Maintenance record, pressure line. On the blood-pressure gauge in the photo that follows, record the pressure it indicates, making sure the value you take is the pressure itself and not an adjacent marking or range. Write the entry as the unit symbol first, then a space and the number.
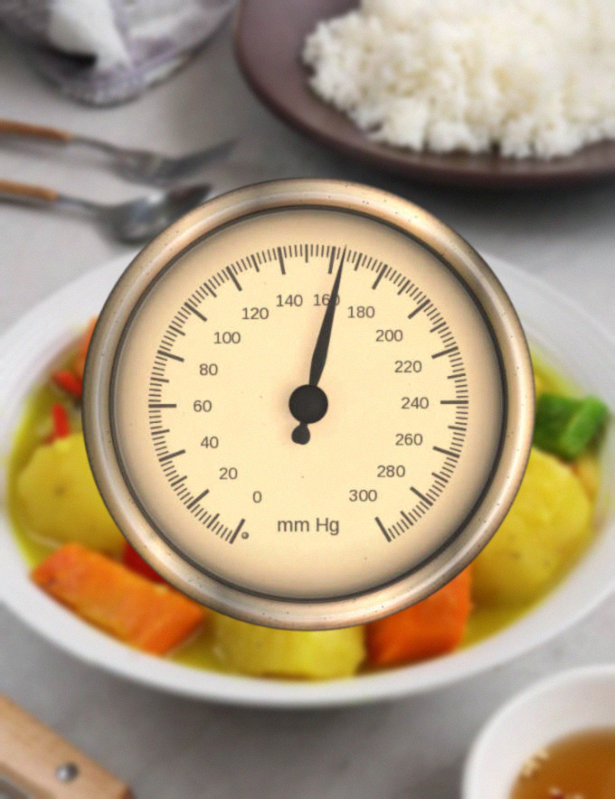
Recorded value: mmHg 164
